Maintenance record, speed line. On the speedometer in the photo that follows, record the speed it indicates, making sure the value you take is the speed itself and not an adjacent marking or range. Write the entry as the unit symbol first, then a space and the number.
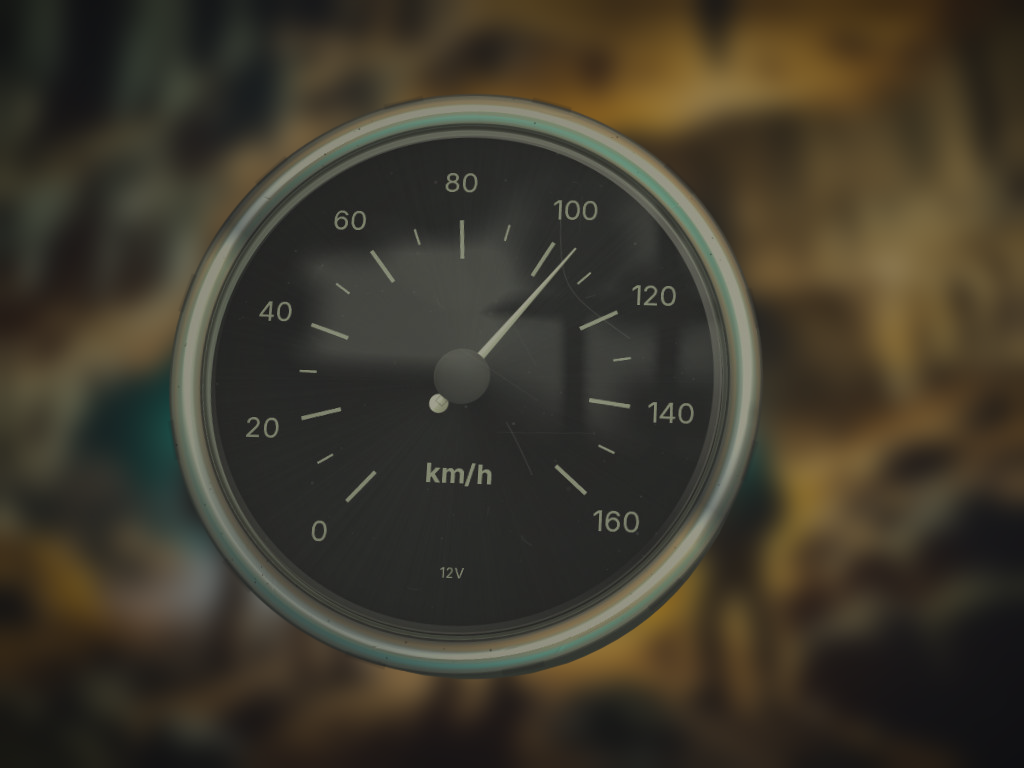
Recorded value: km/h 105
